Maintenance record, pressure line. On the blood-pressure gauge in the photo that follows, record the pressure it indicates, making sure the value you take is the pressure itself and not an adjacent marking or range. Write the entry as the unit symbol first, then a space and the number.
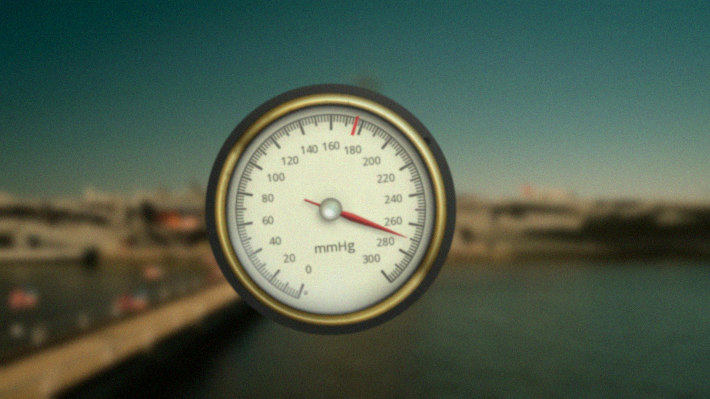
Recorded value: mmHg 270
